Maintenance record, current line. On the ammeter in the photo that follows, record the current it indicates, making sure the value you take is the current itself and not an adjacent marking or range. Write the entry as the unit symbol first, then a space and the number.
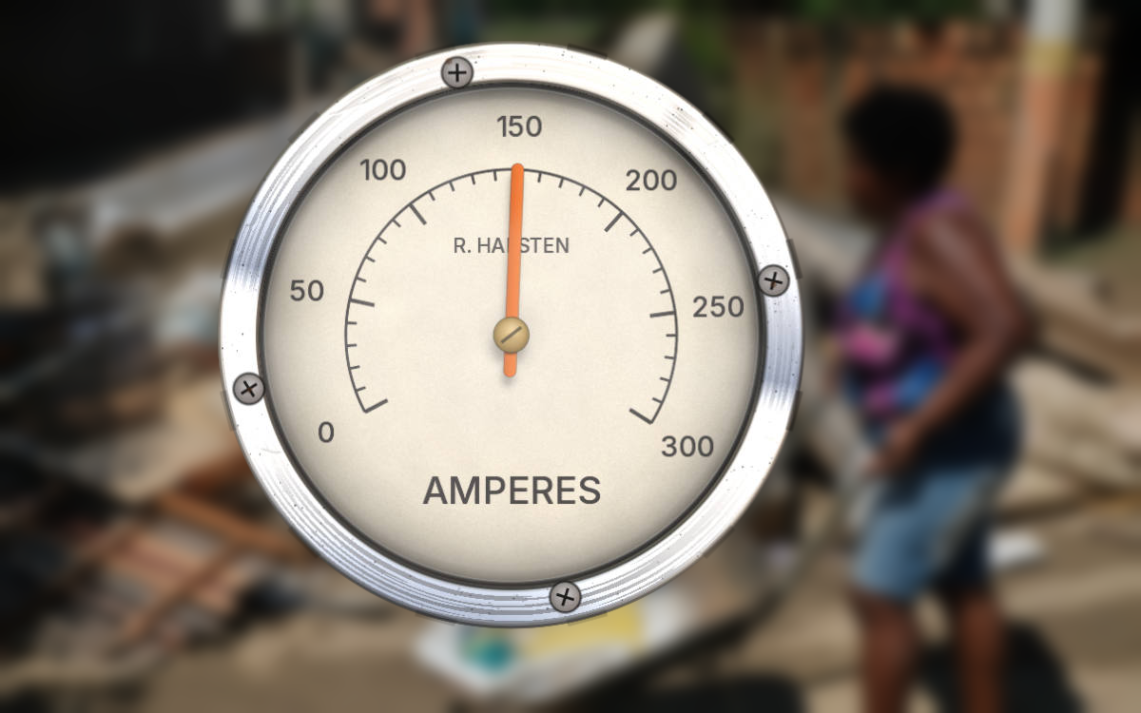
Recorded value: A 150
